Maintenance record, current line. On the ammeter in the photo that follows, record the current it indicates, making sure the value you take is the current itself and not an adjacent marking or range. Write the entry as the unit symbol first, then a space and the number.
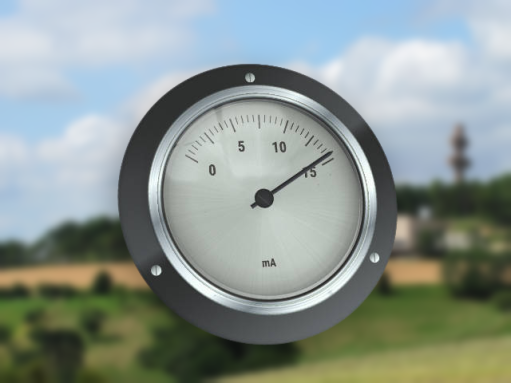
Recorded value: mA 14.5
